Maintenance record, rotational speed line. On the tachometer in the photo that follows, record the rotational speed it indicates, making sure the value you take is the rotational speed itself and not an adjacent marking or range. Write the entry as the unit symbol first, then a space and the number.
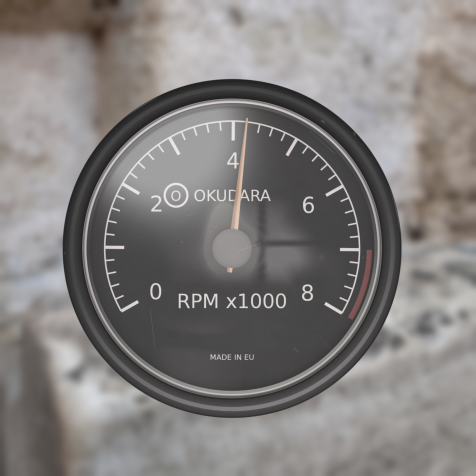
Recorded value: rpm 4200
